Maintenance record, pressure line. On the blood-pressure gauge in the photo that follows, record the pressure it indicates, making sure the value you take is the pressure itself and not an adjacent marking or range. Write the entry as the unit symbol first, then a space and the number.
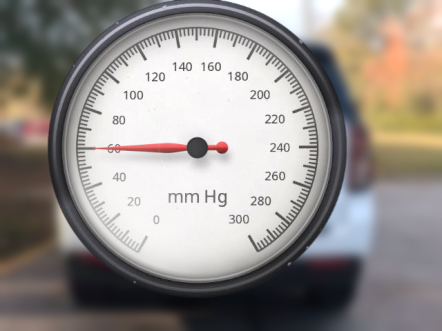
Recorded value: mmHg 60
